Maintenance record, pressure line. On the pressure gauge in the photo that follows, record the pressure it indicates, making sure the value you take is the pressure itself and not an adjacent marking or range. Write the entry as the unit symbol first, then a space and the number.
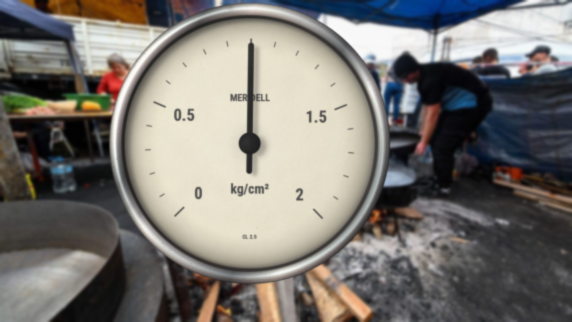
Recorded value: kg/cm² 1
